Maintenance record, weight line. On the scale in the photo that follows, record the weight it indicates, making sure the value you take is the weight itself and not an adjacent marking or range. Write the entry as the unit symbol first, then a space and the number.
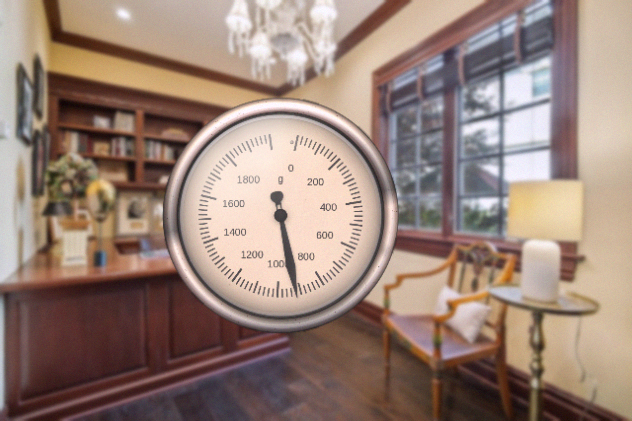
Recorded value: g 920
